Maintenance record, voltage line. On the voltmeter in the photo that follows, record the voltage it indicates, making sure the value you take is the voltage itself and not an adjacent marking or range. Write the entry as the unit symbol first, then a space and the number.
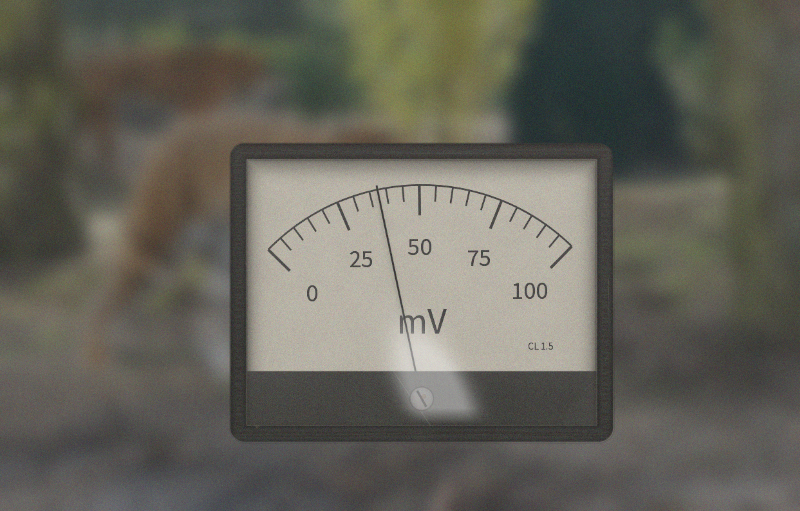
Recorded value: mV 37.5
